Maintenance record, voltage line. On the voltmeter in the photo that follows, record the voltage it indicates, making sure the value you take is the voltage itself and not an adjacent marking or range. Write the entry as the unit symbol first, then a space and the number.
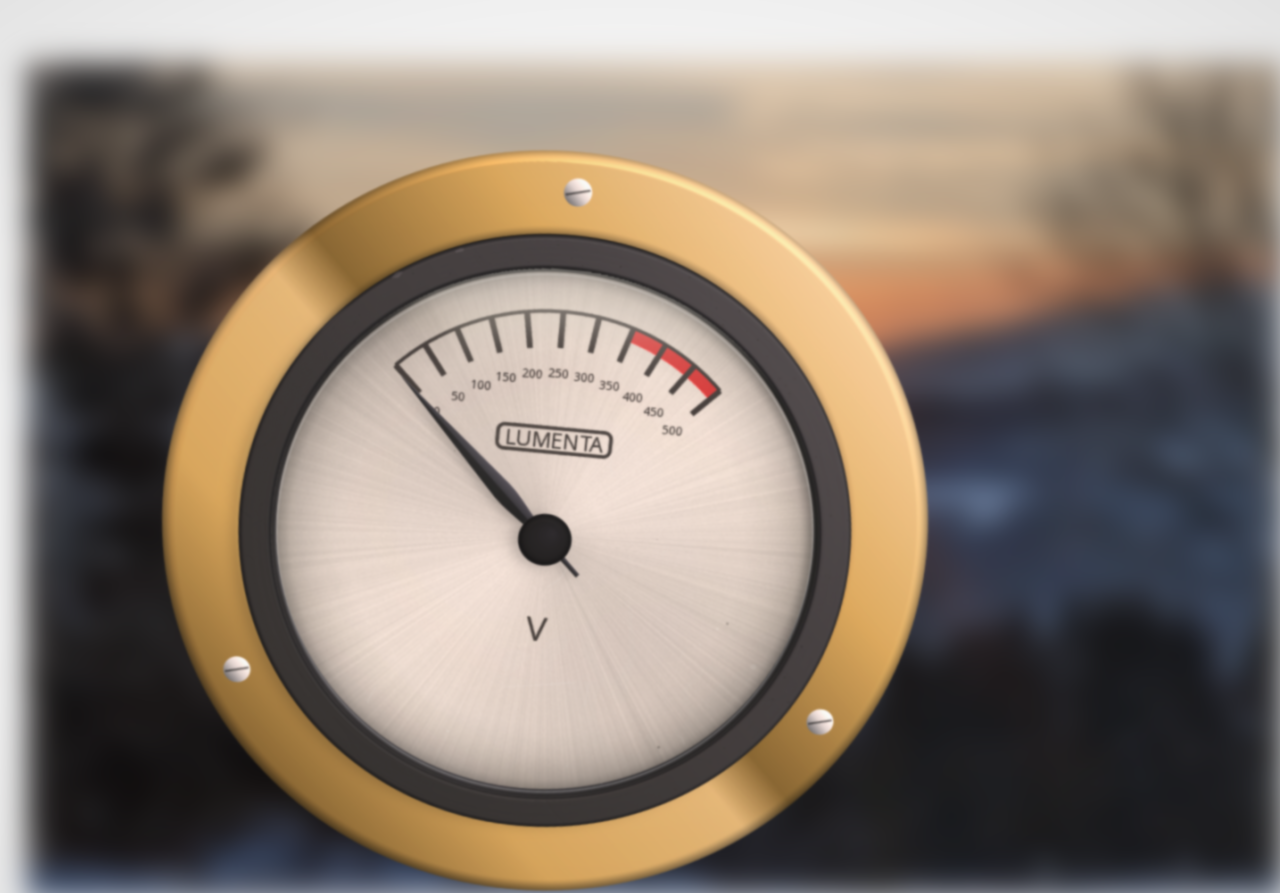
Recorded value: V 0
